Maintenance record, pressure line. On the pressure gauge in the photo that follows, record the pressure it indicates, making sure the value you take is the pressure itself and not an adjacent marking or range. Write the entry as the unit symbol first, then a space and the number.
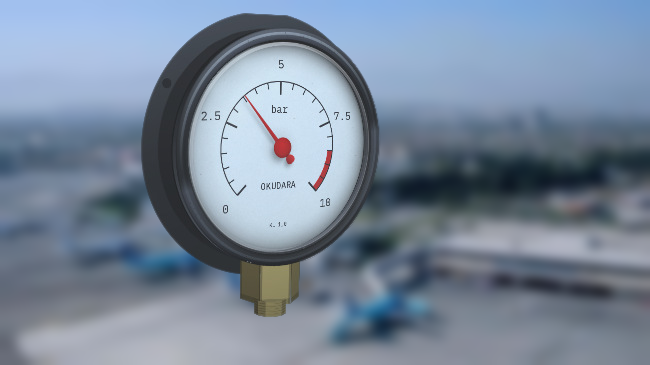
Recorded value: bar 3.5
